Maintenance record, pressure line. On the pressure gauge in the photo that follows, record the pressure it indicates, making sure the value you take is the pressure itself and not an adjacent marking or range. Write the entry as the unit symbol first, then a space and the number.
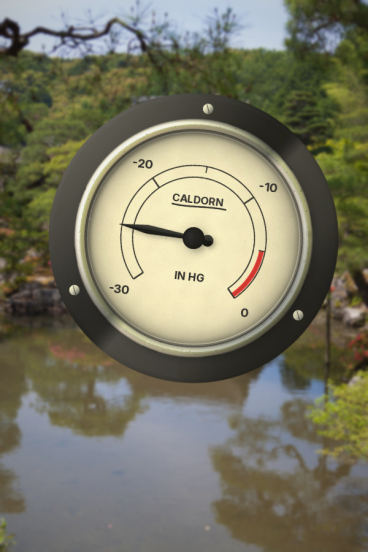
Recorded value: inHg -25
